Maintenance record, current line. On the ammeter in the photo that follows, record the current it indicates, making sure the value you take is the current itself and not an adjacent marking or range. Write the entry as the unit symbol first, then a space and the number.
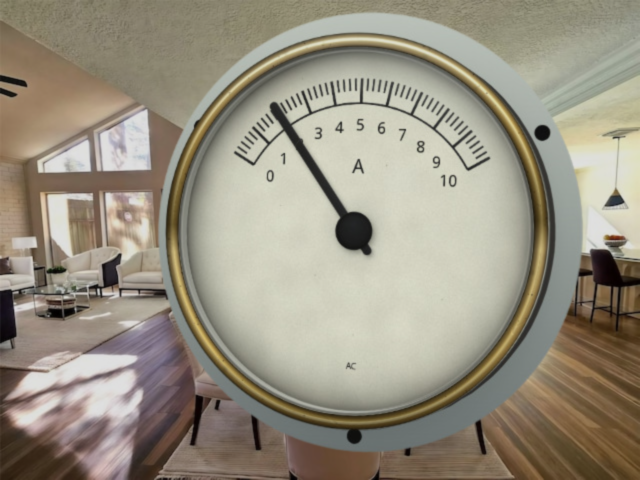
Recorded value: A 2
